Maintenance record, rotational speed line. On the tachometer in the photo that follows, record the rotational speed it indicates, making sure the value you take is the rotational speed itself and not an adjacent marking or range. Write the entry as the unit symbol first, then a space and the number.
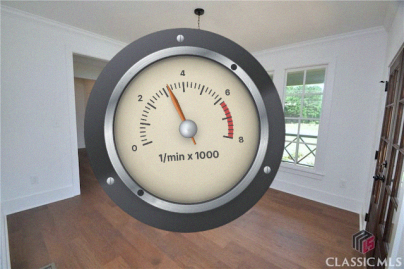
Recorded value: rpm 3200
